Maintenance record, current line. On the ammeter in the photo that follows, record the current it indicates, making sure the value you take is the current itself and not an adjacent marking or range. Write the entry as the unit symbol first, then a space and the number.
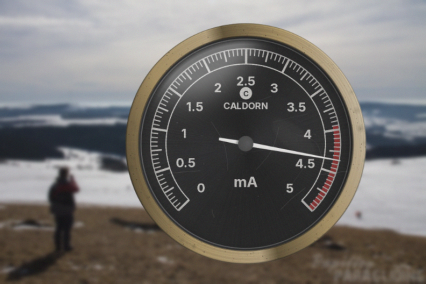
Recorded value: mA 4.35
